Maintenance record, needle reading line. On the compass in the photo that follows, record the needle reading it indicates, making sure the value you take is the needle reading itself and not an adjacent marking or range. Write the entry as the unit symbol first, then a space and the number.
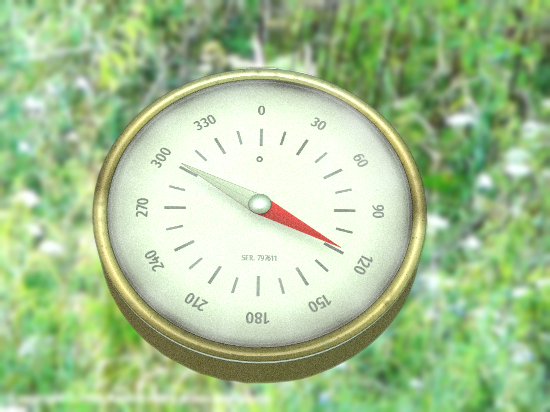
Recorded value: ° 120
